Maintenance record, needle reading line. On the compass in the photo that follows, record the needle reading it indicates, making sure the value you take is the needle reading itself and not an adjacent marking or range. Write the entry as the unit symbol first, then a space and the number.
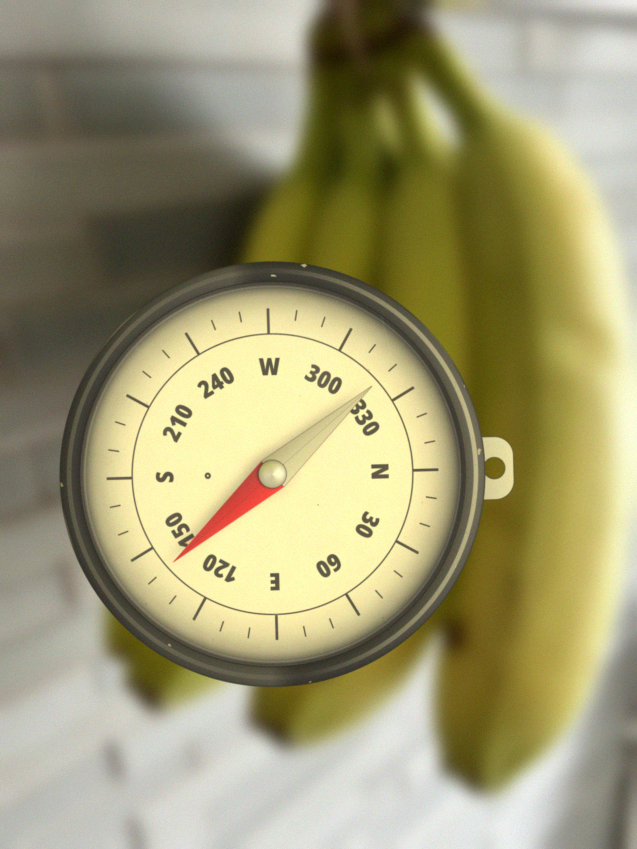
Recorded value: ° 140
